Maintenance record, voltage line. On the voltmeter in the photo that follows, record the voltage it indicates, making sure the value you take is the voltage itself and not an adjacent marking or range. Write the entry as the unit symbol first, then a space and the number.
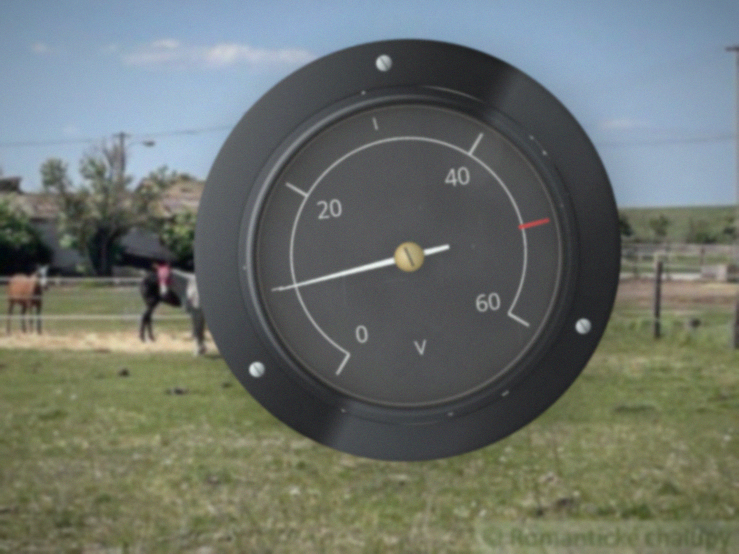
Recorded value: V 10
